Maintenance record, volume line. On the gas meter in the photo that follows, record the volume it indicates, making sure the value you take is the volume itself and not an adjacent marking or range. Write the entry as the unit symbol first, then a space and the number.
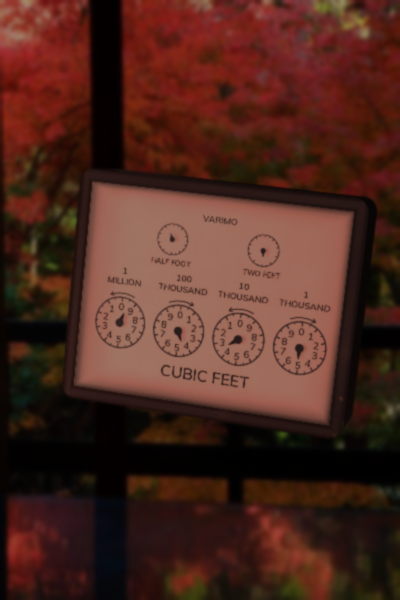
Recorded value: ft³ 943500
